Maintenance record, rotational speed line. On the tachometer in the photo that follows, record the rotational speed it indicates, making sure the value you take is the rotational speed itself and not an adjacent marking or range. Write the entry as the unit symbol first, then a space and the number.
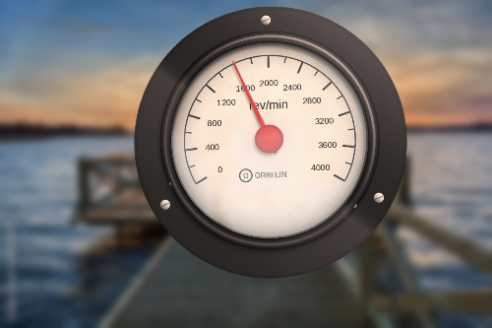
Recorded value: rpm 1600
